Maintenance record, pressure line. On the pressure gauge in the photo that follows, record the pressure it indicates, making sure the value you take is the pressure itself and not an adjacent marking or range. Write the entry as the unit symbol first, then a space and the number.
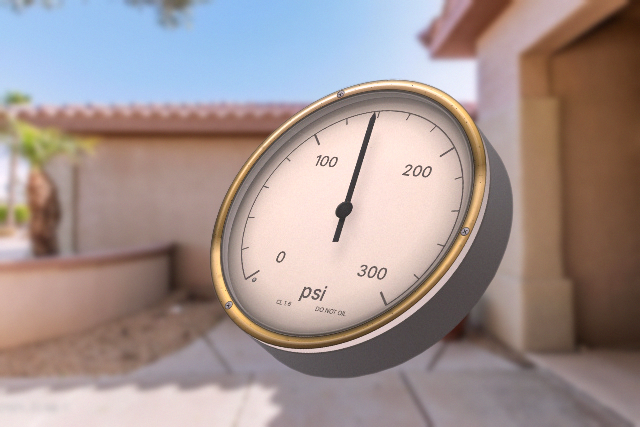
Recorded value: psi 140
